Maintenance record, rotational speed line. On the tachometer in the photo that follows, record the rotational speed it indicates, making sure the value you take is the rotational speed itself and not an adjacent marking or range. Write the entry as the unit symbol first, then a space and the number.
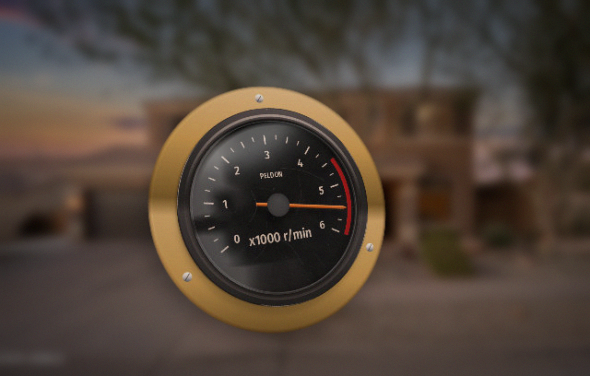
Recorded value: rpm 5500
